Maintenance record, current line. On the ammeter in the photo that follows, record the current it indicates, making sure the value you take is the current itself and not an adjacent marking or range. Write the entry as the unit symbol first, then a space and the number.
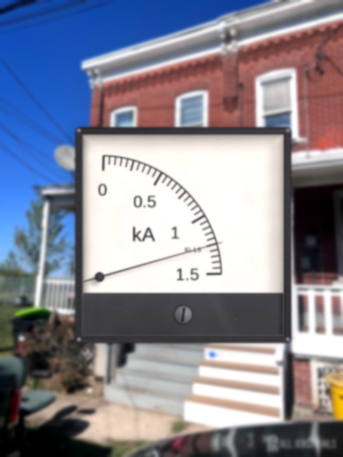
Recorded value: kA 1.25
